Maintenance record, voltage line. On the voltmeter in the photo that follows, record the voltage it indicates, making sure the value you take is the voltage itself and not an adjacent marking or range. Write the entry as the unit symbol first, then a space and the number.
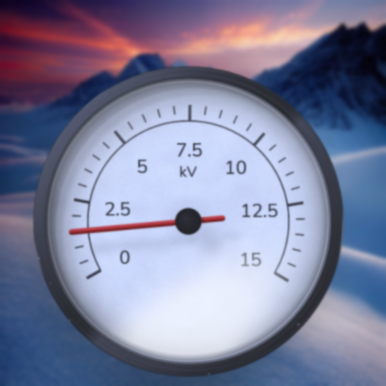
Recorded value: kV 1.5
